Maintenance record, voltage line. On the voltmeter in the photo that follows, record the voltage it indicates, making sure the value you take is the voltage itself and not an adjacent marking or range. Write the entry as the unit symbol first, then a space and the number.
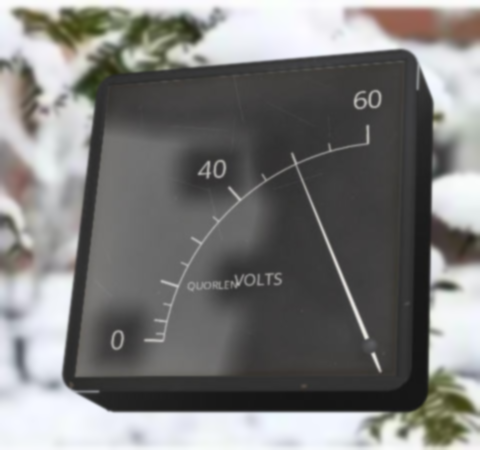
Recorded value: V 50
